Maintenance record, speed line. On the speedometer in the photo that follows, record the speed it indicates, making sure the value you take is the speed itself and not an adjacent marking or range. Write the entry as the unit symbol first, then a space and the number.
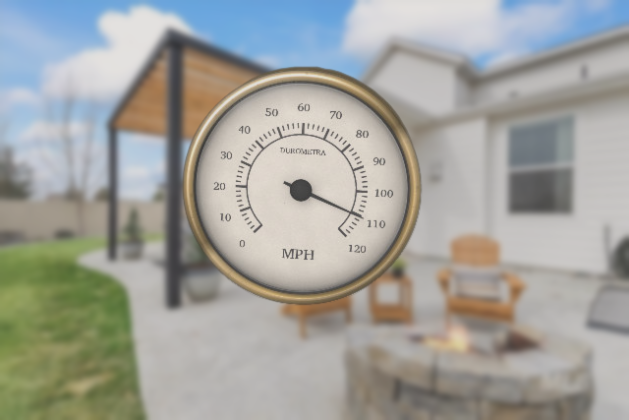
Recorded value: mph 110
